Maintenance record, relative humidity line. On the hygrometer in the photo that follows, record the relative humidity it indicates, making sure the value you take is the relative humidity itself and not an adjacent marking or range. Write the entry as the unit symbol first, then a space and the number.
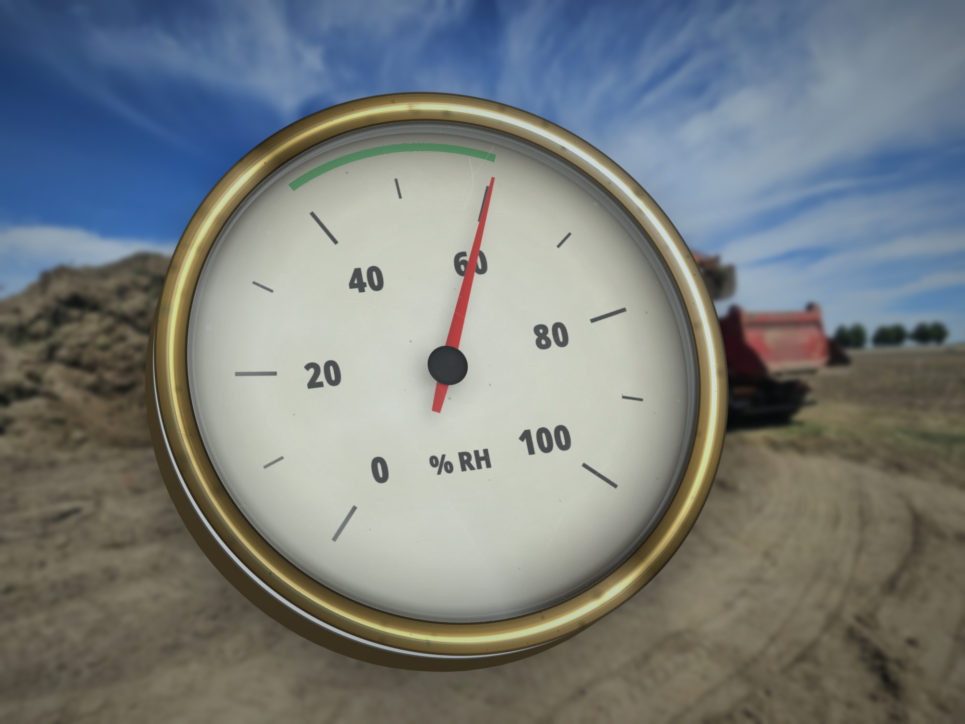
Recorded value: % 60
